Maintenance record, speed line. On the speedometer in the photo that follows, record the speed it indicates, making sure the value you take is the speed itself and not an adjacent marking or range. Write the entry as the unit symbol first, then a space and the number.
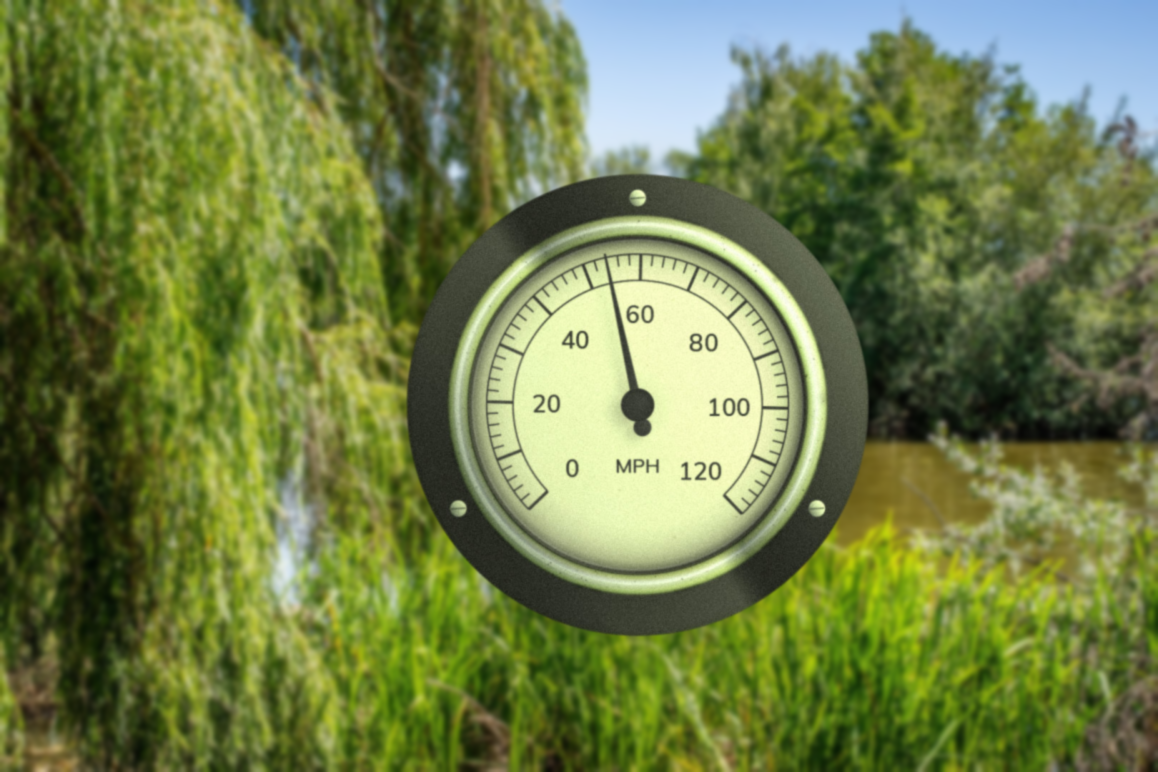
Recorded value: mph 54
